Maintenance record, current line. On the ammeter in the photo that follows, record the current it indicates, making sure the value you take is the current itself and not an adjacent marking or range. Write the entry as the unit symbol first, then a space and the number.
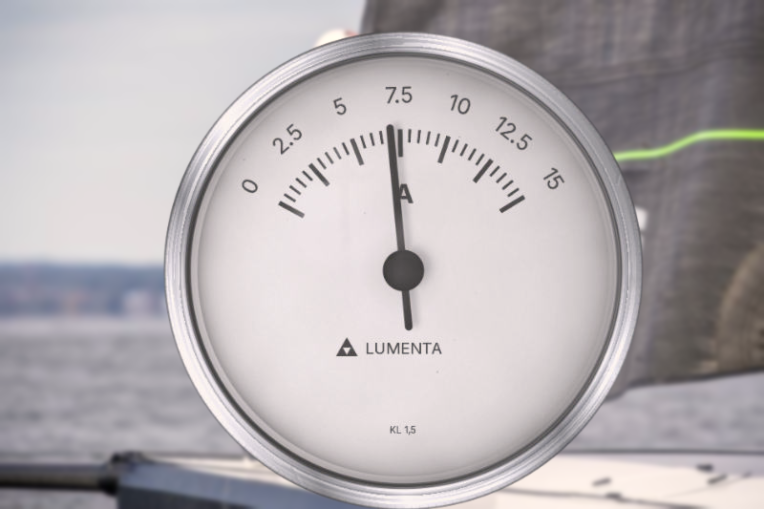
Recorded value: A 7
